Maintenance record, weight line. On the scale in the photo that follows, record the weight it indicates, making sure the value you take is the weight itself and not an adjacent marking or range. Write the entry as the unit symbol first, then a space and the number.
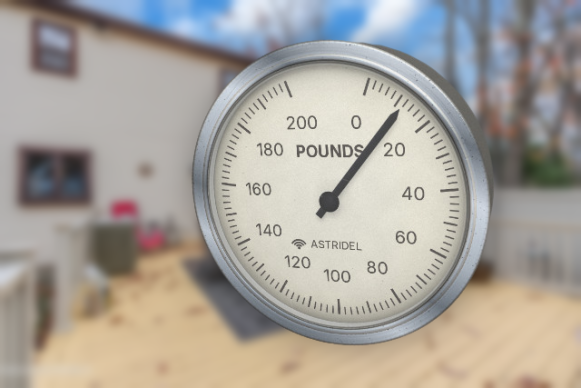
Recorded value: lb 12
